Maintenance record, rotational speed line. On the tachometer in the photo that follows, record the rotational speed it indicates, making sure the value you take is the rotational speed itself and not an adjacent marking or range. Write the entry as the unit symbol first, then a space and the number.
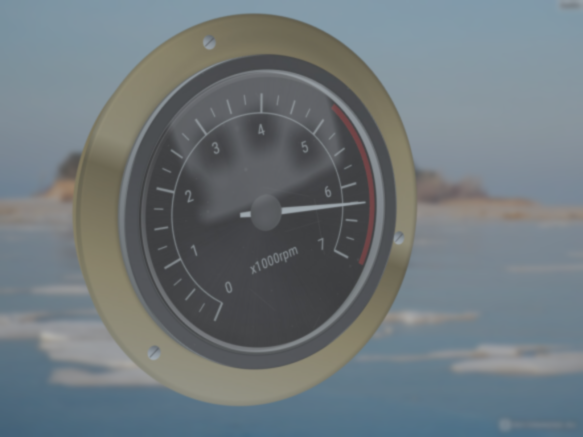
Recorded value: rpm 6250
